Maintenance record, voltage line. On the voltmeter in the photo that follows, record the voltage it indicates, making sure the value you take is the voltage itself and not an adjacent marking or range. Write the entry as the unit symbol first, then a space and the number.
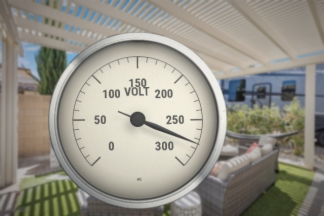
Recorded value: V 275
